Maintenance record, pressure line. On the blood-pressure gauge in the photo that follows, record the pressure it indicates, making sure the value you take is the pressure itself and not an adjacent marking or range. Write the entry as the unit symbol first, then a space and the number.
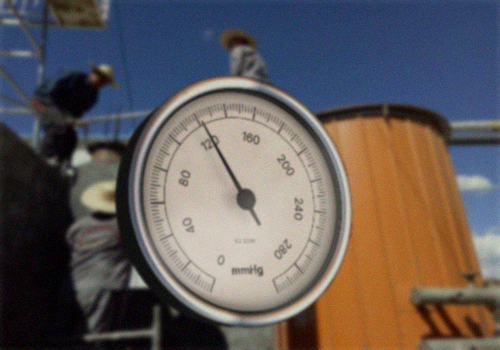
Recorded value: mmHg 120
